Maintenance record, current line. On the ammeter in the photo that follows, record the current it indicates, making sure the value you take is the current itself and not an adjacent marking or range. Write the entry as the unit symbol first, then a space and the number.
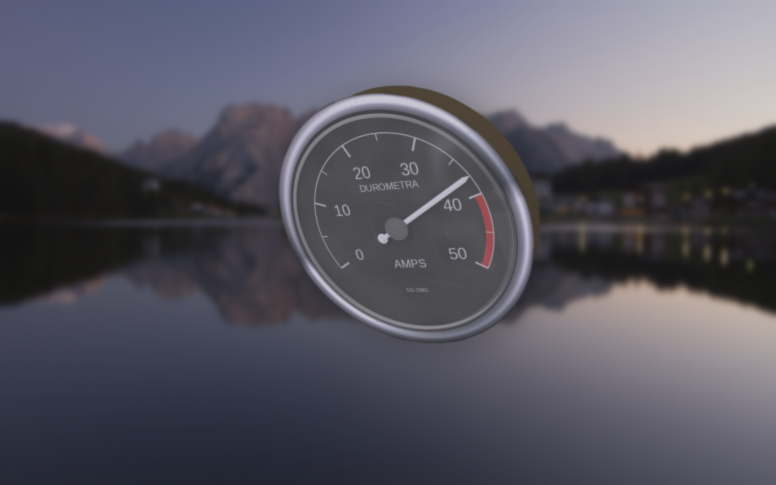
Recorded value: A 37.5
